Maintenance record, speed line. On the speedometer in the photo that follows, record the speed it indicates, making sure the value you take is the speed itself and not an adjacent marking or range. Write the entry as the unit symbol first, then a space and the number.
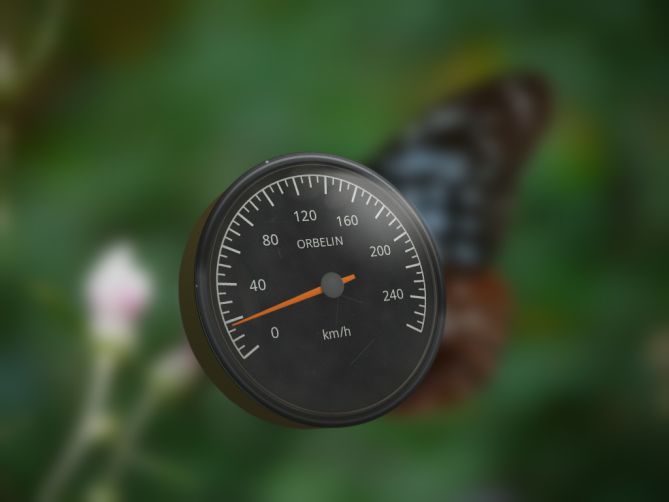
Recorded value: km/h 17.5
